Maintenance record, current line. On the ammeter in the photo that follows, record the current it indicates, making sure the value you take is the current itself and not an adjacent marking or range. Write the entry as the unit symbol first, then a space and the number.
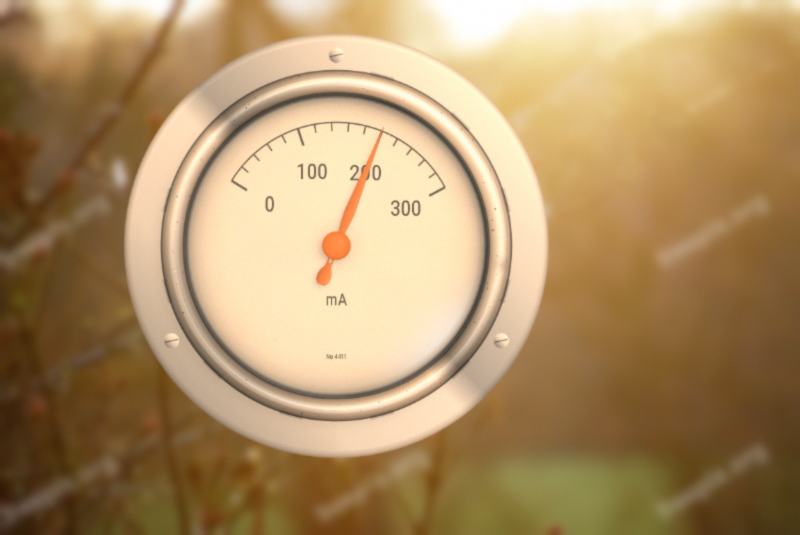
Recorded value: mA 200
